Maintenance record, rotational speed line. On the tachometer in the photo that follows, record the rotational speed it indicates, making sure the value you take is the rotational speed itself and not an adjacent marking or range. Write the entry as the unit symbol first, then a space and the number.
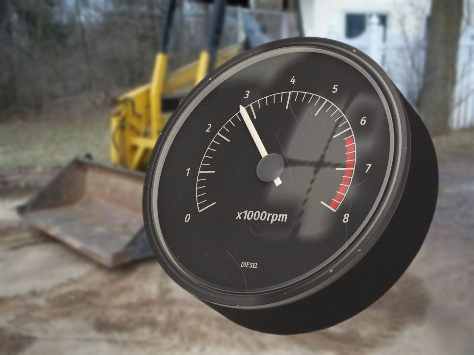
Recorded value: rpm 2800
